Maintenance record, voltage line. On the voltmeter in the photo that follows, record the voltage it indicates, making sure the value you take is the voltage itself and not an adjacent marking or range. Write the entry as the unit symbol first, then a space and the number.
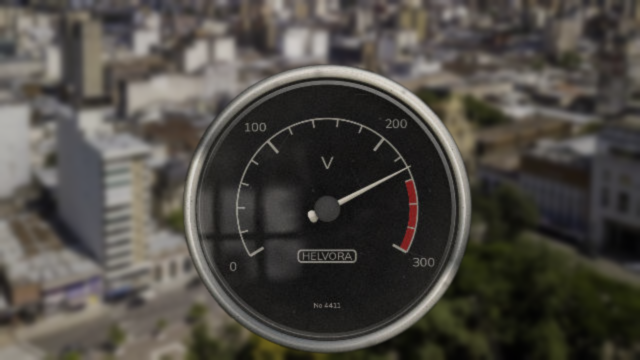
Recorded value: V 230
